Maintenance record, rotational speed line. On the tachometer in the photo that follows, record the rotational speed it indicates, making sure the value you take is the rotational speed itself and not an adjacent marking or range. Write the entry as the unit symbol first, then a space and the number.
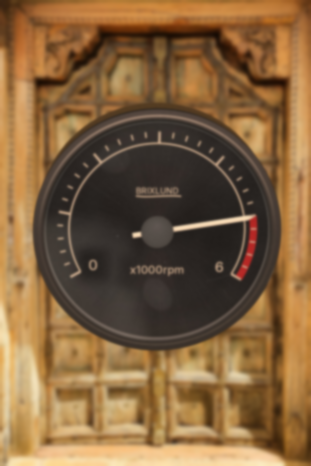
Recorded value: rpm 5000
